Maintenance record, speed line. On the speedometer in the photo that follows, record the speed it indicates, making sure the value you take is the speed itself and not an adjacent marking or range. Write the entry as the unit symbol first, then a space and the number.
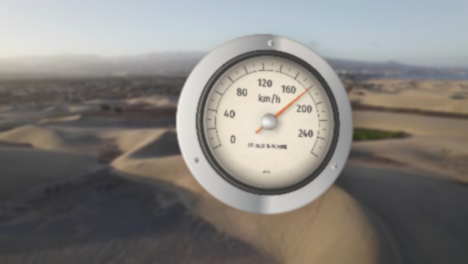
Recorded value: km/h 180
